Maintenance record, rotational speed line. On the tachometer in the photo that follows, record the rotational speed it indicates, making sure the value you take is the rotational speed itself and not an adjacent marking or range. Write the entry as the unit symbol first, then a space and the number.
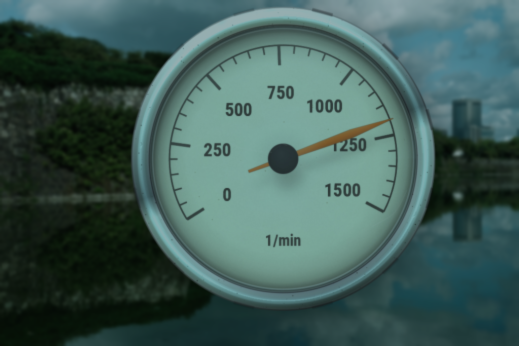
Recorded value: rpm 1200
